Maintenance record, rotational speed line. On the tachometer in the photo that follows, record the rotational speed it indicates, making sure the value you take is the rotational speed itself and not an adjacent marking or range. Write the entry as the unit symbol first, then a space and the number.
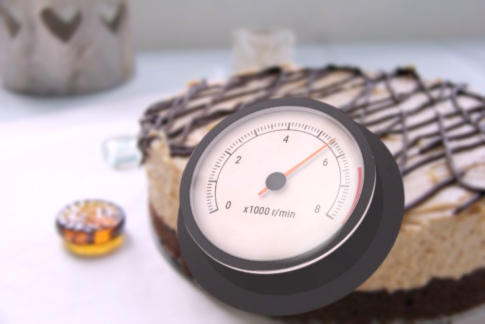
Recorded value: rpm 5500
